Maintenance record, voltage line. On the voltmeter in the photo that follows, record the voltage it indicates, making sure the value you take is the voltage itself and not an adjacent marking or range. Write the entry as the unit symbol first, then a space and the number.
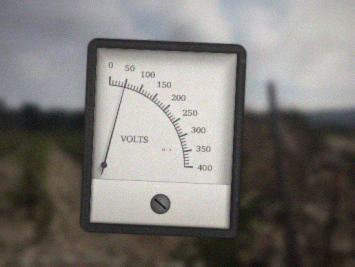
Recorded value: V 50
